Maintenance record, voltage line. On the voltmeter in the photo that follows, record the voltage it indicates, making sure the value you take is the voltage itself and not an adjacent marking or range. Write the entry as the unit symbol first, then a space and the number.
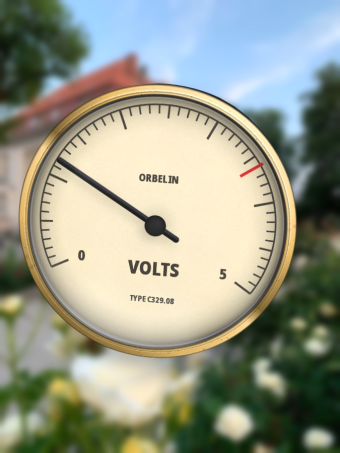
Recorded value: V 1.2
